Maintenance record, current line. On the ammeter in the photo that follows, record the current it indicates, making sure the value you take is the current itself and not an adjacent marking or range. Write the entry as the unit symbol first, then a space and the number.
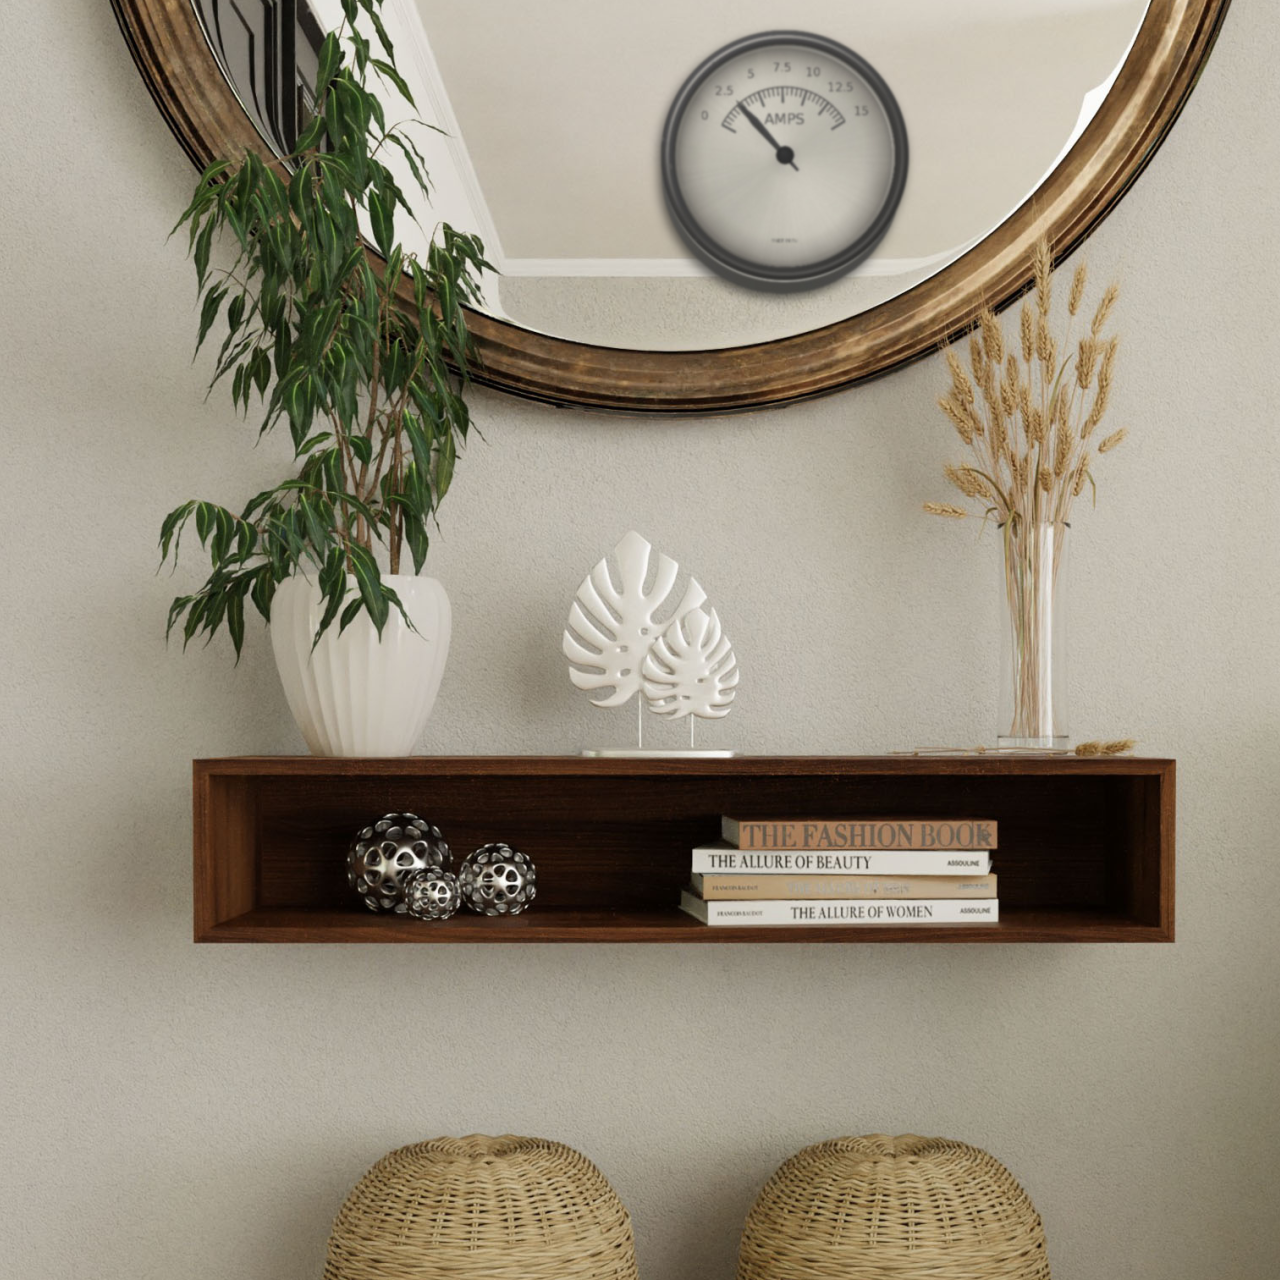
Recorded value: A 2.5
